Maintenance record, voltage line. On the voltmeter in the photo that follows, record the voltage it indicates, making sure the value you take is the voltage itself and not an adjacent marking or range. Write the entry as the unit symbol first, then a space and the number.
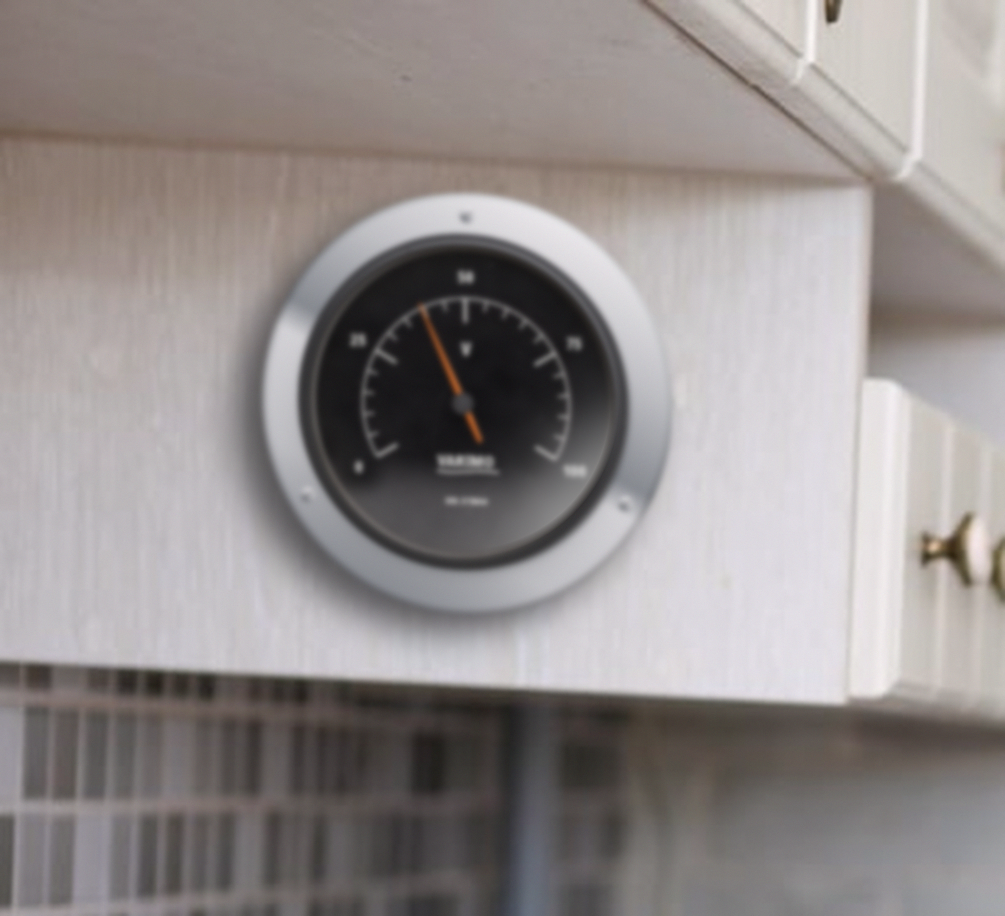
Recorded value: V 40
